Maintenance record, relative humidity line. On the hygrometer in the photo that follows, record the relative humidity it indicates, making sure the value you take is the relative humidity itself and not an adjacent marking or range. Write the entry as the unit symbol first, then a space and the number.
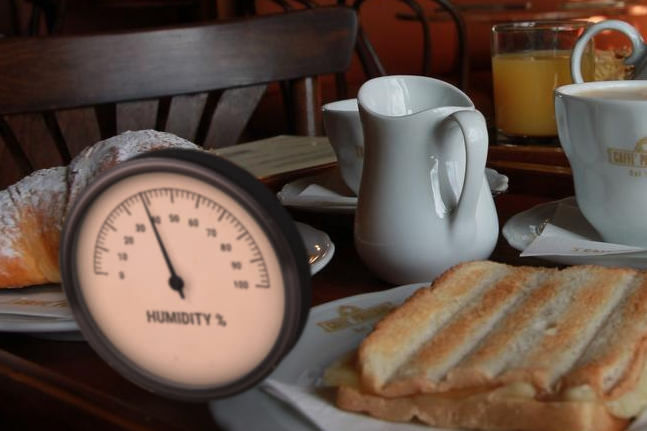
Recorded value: % 40
